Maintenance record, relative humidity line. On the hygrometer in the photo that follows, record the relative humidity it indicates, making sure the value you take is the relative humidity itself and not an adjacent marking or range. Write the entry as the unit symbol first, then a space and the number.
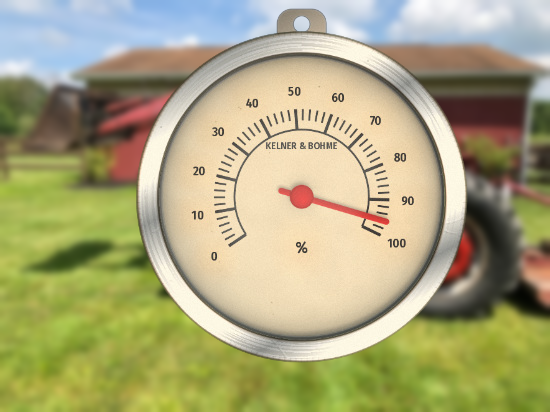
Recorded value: % 96
